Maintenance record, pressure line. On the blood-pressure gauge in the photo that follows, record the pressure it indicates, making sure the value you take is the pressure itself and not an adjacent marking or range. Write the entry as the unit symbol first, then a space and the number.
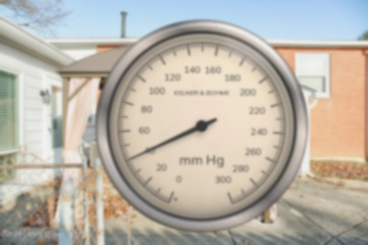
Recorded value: mmHg 40
